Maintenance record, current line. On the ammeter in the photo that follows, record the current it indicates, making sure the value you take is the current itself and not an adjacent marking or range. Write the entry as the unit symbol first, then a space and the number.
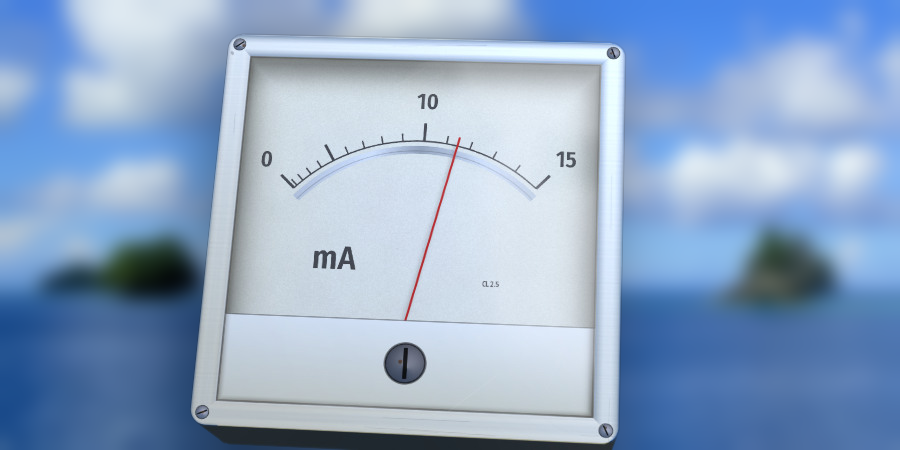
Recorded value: mA 11.5
